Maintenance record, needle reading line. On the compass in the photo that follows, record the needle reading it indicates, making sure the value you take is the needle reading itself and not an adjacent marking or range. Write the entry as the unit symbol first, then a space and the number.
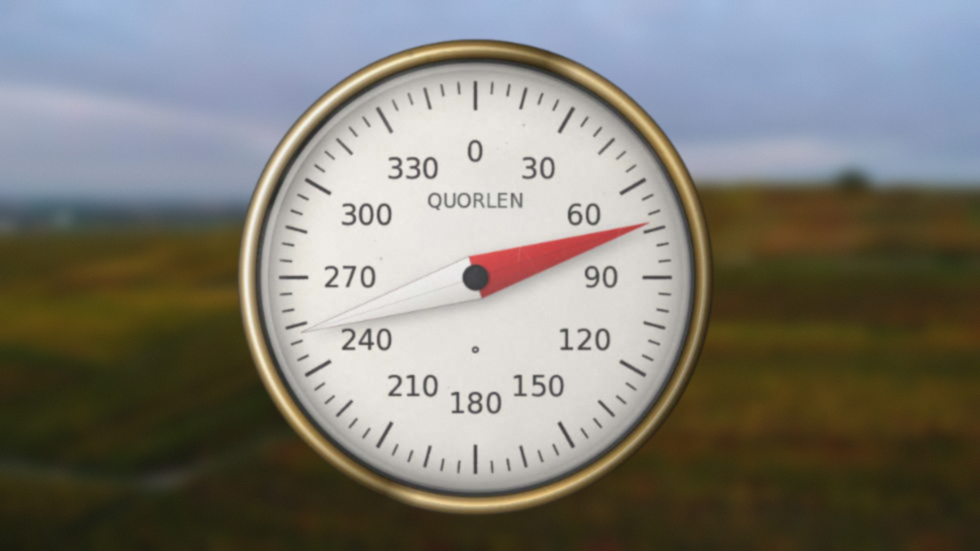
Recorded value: ° 72.5
